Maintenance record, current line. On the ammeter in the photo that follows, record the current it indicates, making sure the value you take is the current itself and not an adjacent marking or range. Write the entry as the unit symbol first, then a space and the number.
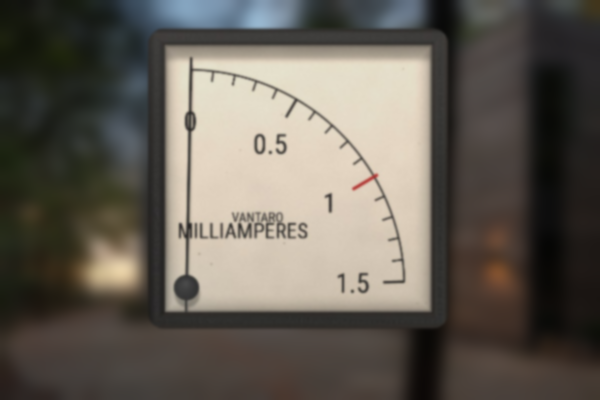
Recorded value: mA 0
